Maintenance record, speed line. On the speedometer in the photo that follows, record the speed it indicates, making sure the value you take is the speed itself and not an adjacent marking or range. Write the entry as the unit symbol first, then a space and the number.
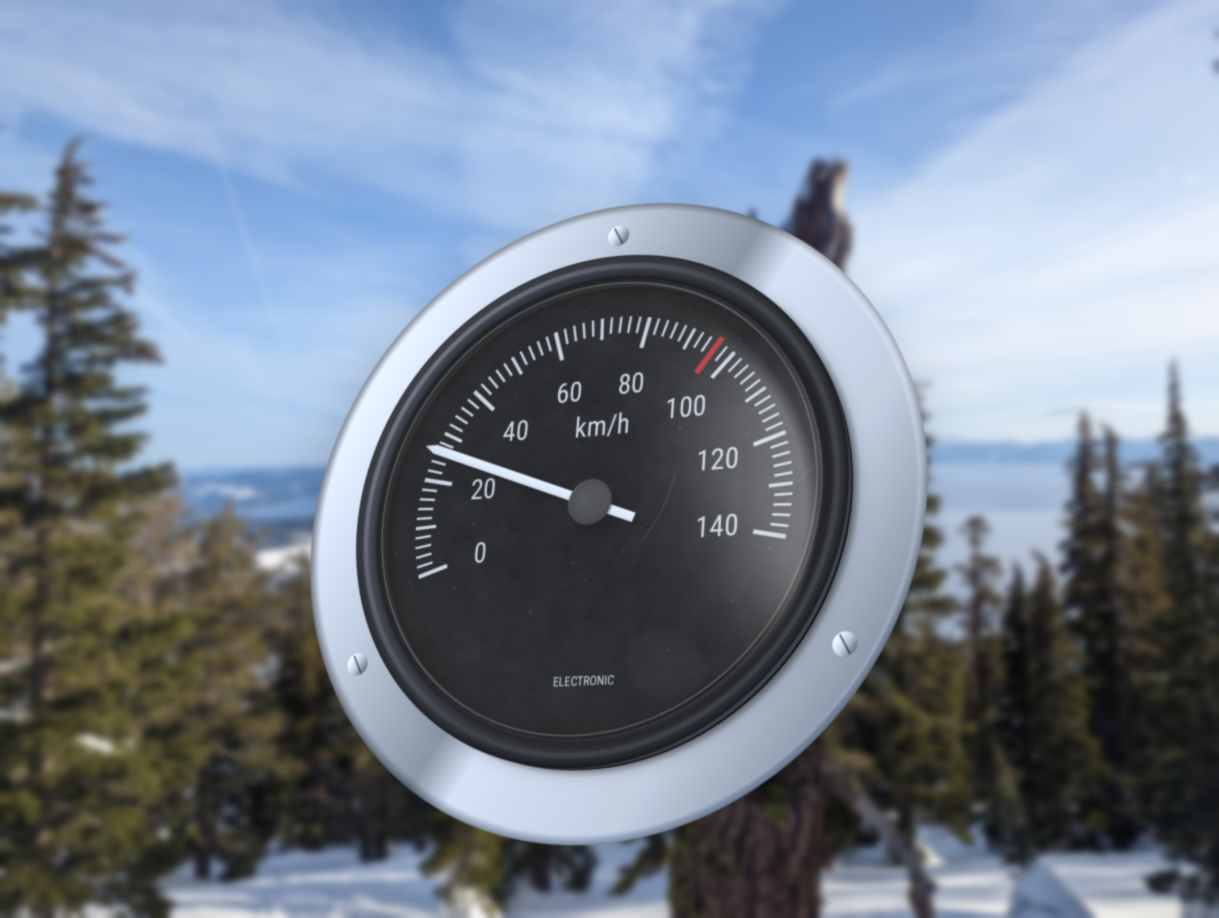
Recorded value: km/h 26
